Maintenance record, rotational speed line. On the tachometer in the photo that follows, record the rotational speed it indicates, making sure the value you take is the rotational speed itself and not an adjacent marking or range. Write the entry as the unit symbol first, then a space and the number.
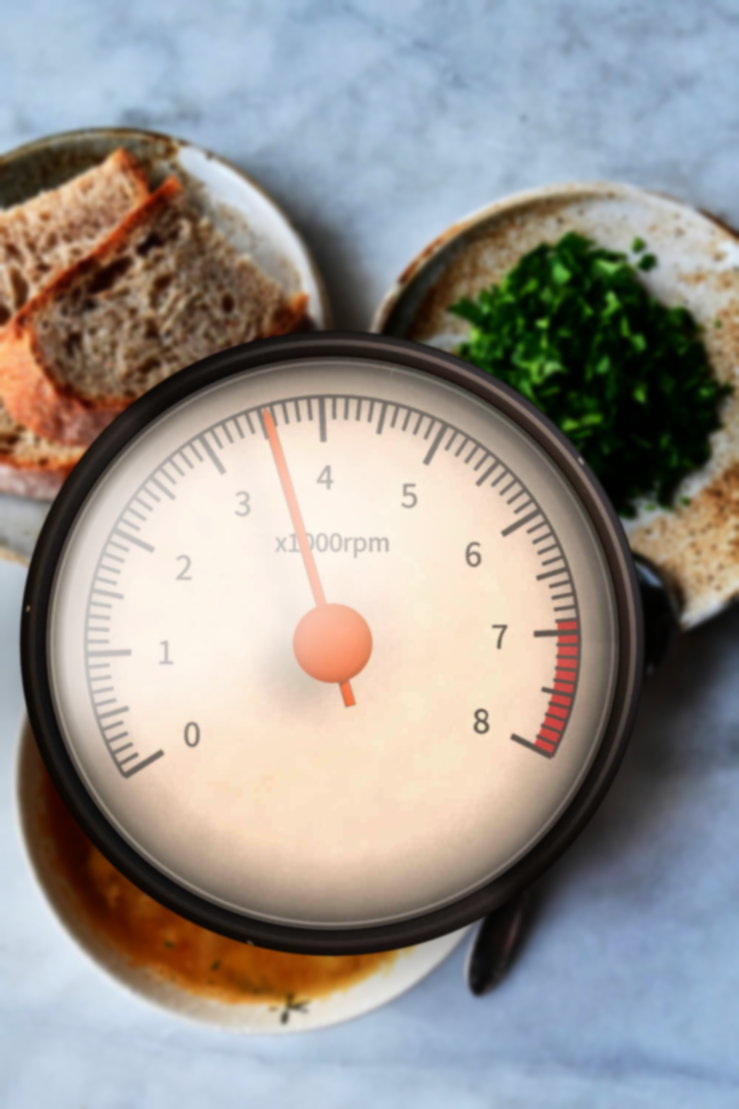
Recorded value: rpm 3550
